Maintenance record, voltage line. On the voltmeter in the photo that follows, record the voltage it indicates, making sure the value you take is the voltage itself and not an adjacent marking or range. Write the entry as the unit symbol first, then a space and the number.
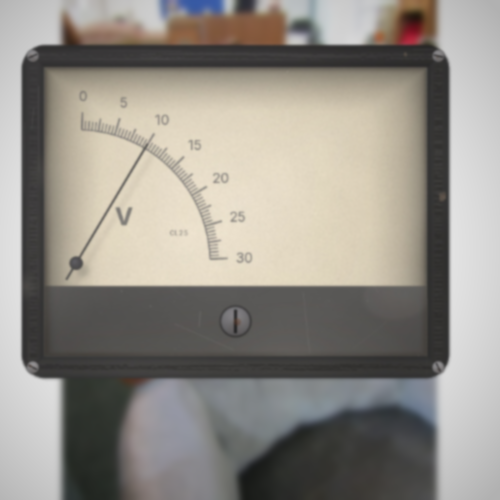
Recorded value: V 10
